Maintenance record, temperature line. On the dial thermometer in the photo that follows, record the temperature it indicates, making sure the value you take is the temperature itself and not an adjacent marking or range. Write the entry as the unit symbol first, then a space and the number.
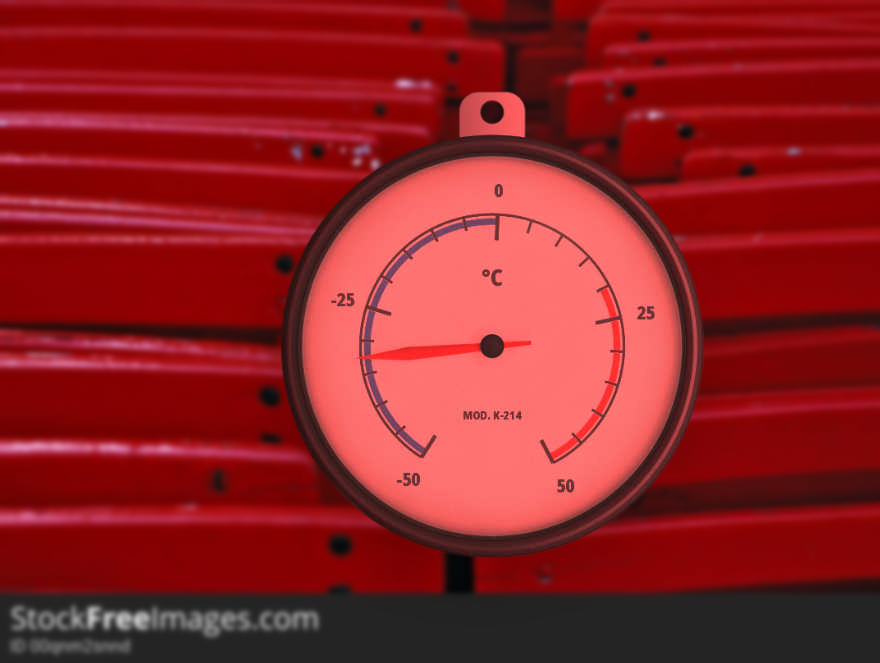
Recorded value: °C -32.5
